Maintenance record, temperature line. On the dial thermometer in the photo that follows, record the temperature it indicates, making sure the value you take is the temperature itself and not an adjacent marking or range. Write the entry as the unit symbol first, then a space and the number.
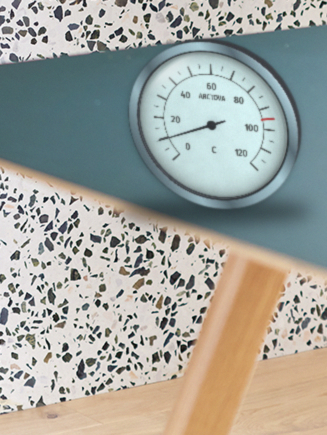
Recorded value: °C 10
